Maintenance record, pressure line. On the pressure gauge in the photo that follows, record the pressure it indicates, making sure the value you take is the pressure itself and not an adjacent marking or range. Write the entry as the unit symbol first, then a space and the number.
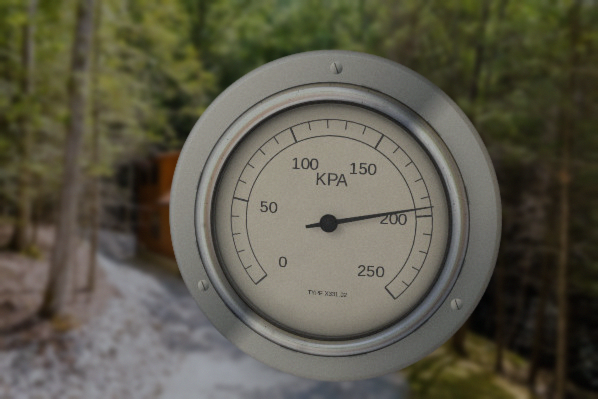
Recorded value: kPa 195
